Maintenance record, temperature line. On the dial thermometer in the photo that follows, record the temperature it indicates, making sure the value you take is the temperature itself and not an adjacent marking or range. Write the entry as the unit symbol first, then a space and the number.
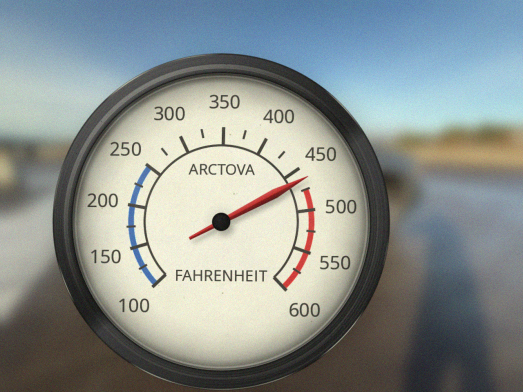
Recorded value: °F 462.5
